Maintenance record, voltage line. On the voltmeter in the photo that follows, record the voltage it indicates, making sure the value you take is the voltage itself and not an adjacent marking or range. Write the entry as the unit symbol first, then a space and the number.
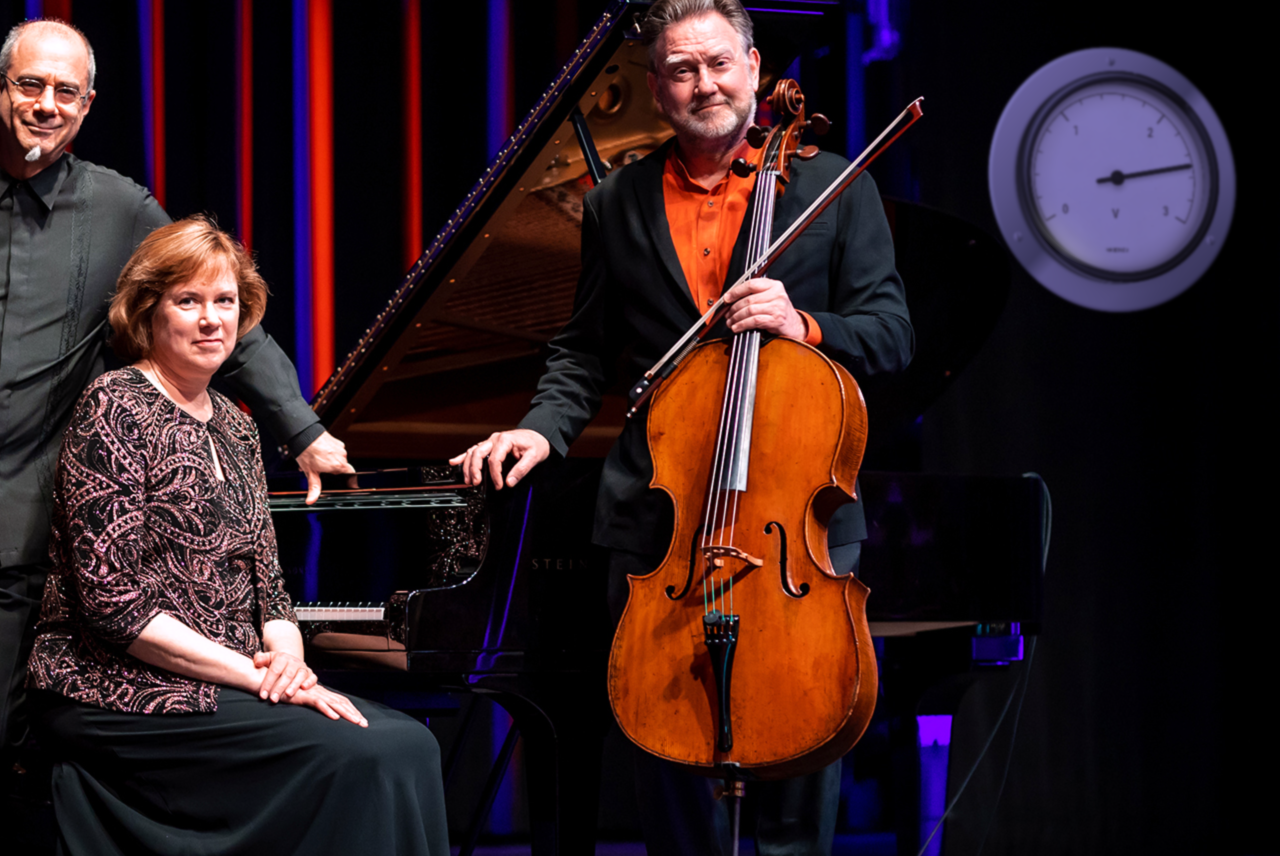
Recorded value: V 2.5
